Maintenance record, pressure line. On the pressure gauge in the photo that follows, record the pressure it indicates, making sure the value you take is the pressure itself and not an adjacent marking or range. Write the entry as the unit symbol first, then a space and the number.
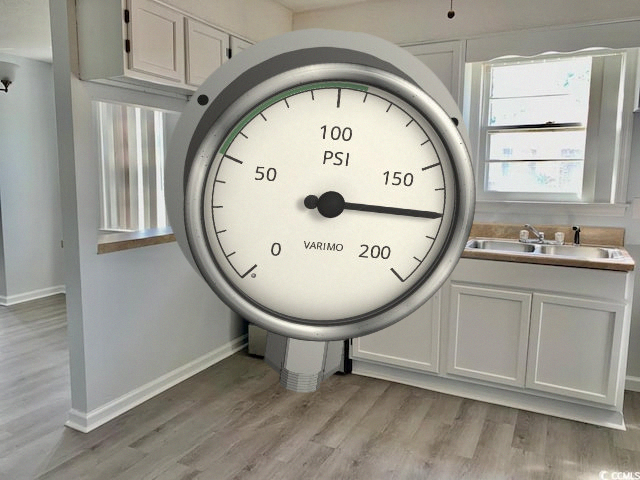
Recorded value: psi 170
